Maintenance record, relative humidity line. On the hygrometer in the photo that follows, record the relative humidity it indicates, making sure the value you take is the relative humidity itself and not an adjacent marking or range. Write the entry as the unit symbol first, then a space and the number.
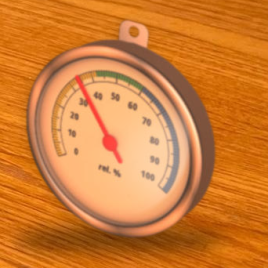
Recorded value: % 35
